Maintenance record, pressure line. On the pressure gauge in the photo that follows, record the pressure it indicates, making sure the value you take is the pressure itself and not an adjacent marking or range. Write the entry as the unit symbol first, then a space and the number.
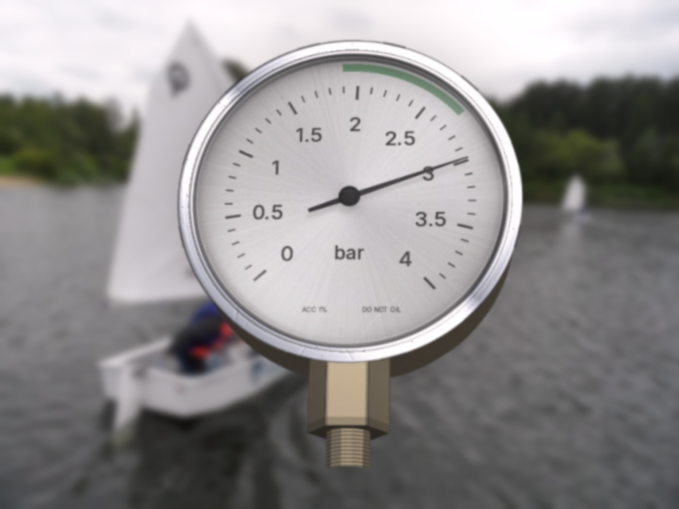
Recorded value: bar 3
